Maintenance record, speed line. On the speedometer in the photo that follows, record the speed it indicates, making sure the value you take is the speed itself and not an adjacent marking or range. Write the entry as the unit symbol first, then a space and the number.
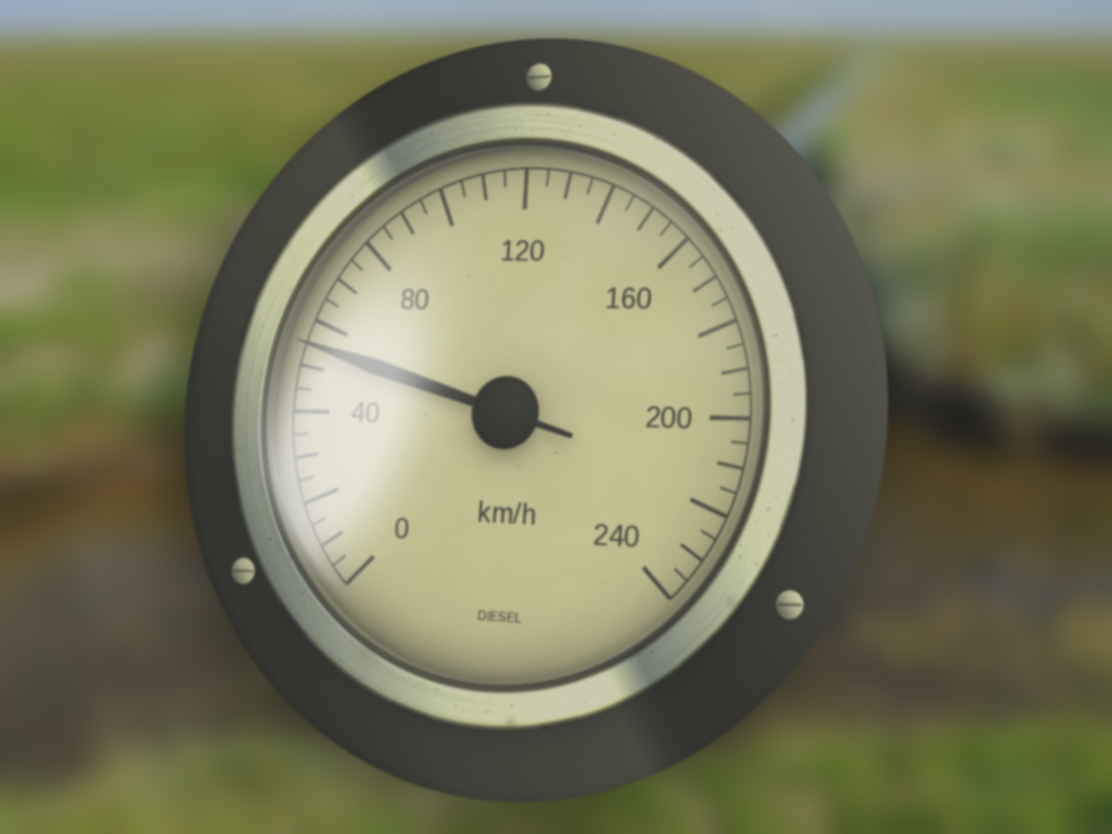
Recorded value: km/h 55
